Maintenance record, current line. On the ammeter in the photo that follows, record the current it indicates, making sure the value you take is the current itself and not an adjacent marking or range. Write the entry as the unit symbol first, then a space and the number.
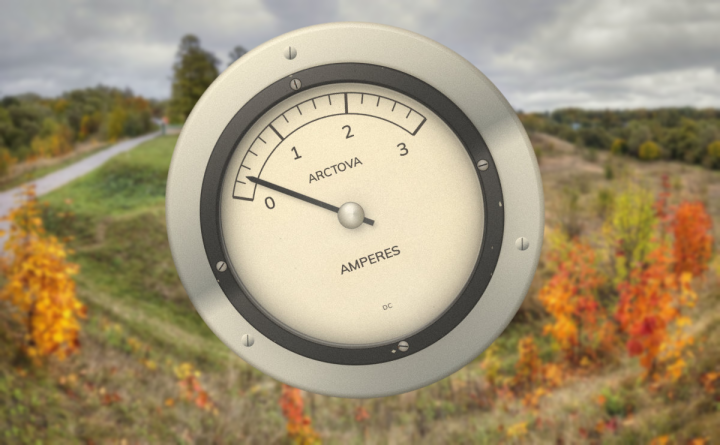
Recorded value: A 0.3
